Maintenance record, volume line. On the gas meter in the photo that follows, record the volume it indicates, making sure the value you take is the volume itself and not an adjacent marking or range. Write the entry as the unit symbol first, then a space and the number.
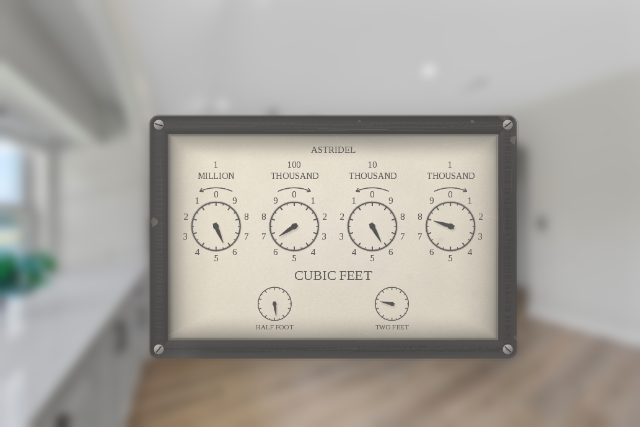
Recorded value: ft³ 565800
